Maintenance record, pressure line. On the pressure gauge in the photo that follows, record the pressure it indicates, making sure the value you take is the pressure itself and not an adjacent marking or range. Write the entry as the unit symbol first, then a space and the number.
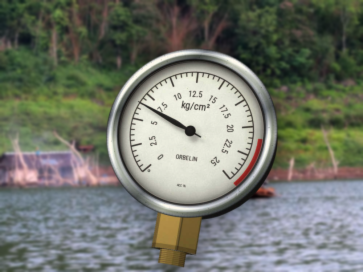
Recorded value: kg/cm² 6.5
